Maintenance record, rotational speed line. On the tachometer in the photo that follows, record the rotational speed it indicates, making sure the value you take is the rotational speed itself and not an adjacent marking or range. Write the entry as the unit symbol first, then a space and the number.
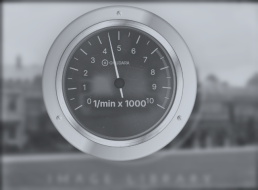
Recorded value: rpm 4500
